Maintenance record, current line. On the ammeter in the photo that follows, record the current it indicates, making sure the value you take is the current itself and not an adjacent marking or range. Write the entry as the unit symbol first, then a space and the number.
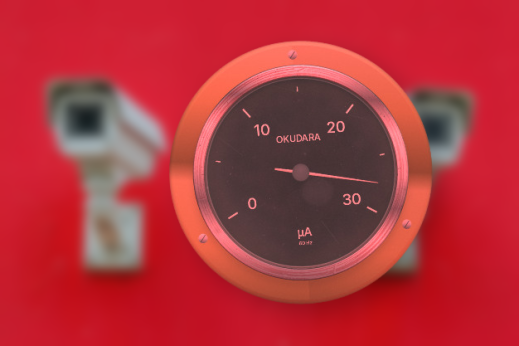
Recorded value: µA 27.5
